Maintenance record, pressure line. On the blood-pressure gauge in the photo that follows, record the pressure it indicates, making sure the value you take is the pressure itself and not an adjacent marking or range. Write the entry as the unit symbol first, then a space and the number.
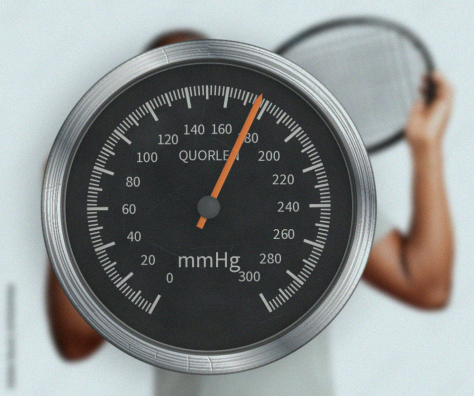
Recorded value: mmHg 176
